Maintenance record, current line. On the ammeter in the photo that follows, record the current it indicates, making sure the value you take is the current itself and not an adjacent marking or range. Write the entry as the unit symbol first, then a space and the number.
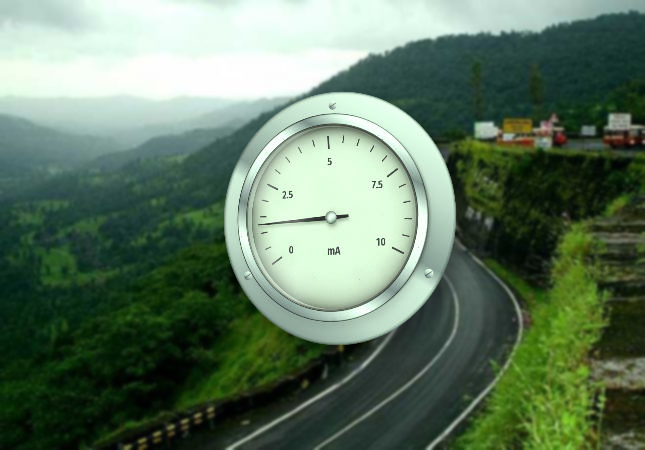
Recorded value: mA 1.25
